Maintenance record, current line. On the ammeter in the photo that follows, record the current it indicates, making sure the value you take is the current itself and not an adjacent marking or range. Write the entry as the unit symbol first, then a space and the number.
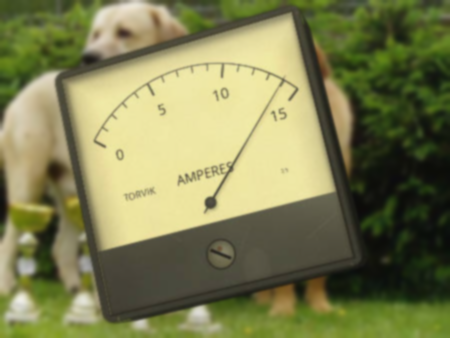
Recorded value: A 14
